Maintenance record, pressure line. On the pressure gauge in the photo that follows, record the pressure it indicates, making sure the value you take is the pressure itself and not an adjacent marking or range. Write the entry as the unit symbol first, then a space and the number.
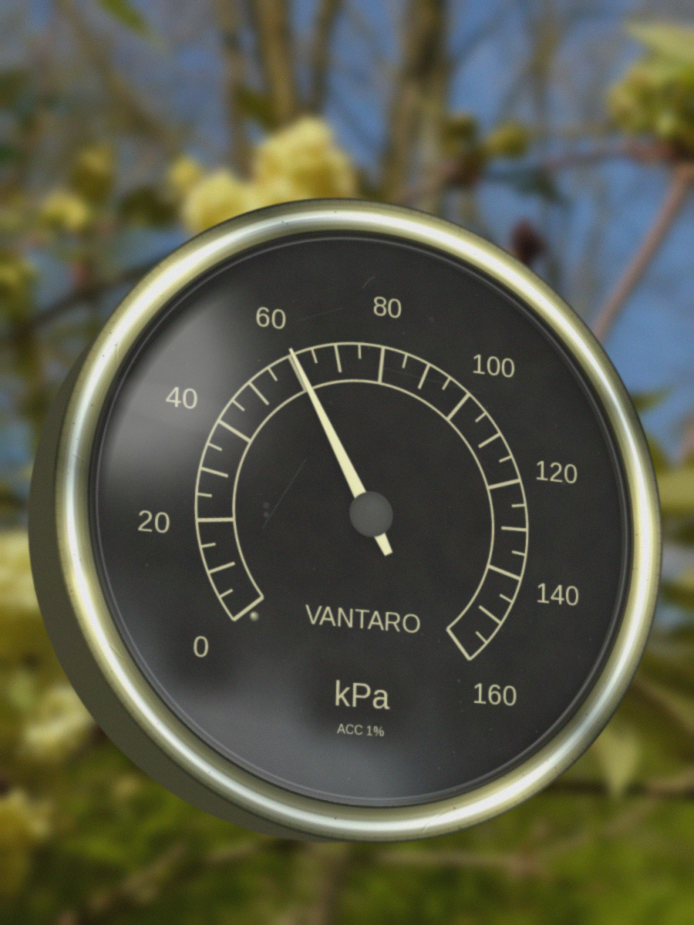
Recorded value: kPa 60
